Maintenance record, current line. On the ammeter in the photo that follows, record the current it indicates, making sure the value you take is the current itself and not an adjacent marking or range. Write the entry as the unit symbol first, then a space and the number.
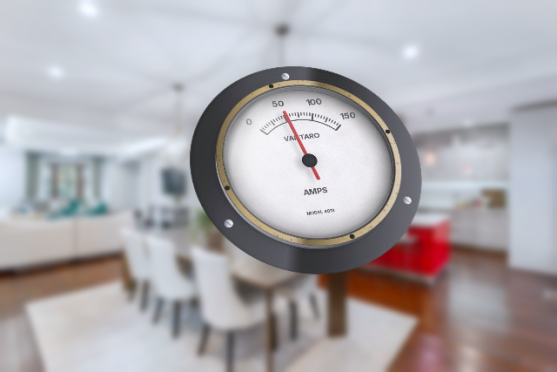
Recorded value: A 50
